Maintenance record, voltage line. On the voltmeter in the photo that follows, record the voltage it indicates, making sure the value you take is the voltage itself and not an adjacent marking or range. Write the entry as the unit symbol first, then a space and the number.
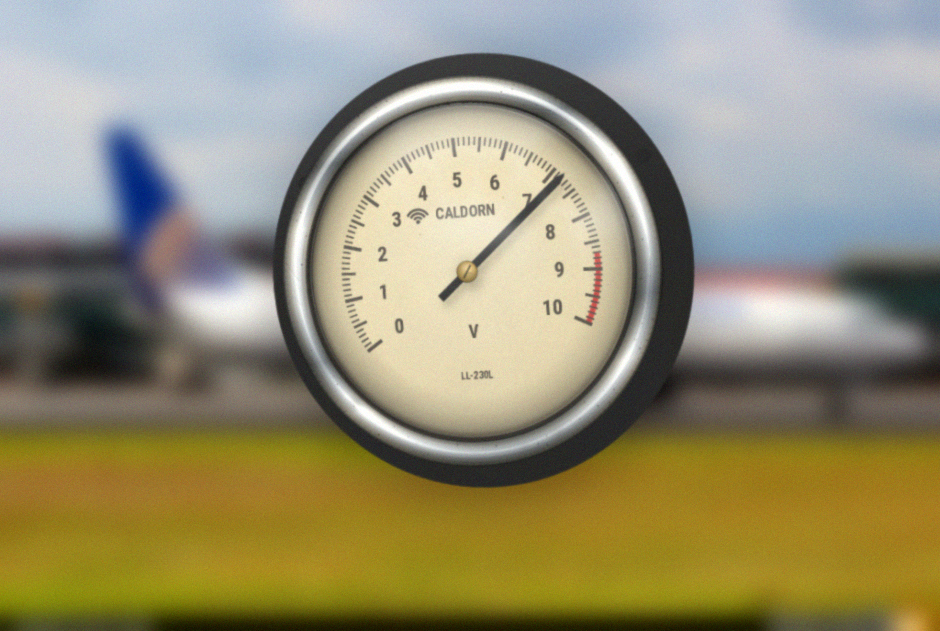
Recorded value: V 7.2
